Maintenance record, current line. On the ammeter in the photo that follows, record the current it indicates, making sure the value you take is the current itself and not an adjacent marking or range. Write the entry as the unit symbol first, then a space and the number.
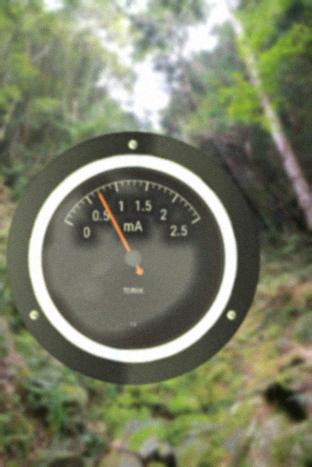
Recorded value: mA 0.7
